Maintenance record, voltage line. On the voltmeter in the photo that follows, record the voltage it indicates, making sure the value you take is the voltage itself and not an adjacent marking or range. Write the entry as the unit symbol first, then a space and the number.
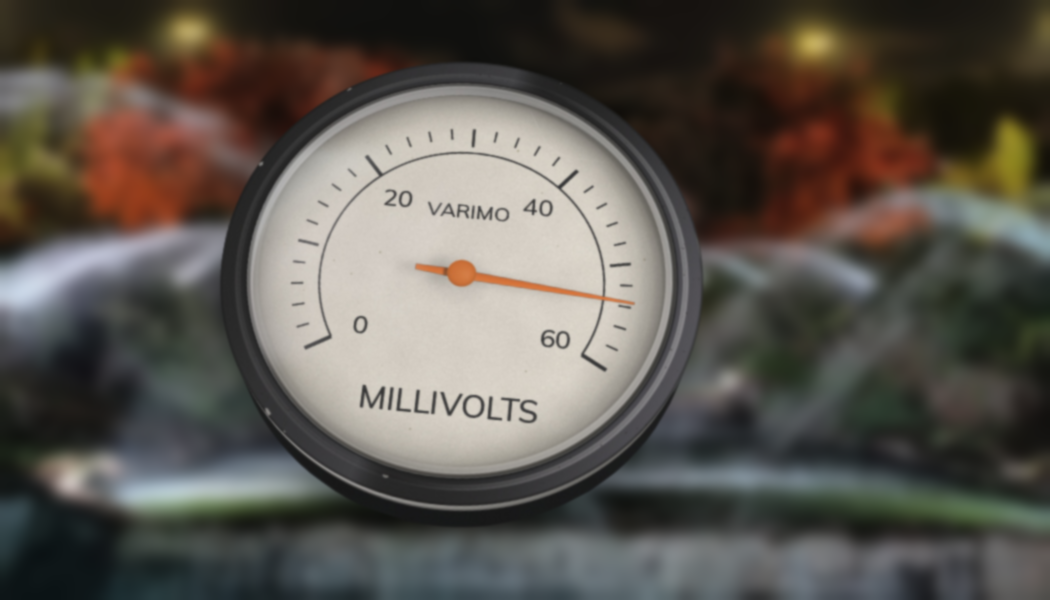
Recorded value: mV 54
